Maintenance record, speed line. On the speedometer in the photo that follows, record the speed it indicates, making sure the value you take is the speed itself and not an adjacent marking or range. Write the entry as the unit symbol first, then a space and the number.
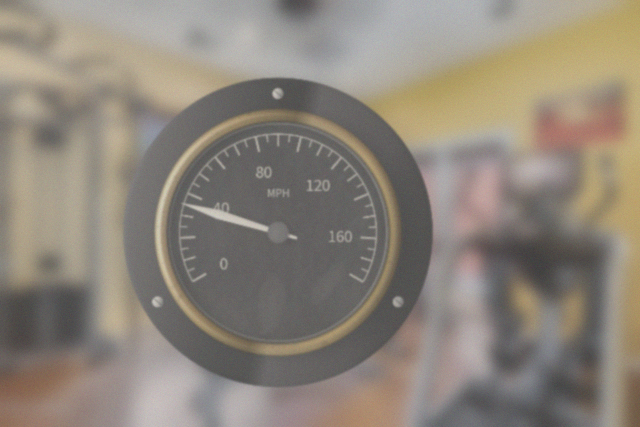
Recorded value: mph 35
